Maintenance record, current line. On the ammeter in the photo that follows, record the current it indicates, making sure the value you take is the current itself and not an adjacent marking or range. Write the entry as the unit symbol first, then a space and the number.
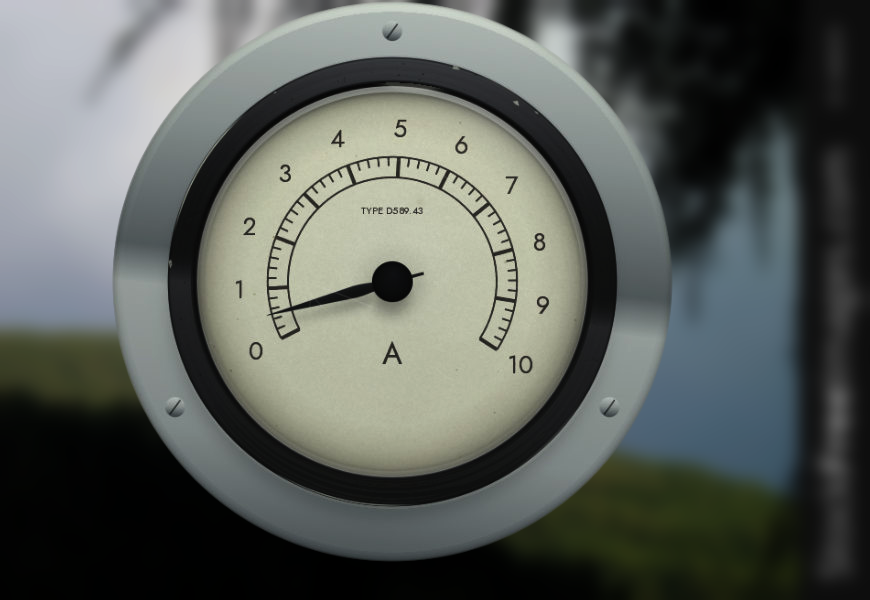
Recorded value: A 0.5
